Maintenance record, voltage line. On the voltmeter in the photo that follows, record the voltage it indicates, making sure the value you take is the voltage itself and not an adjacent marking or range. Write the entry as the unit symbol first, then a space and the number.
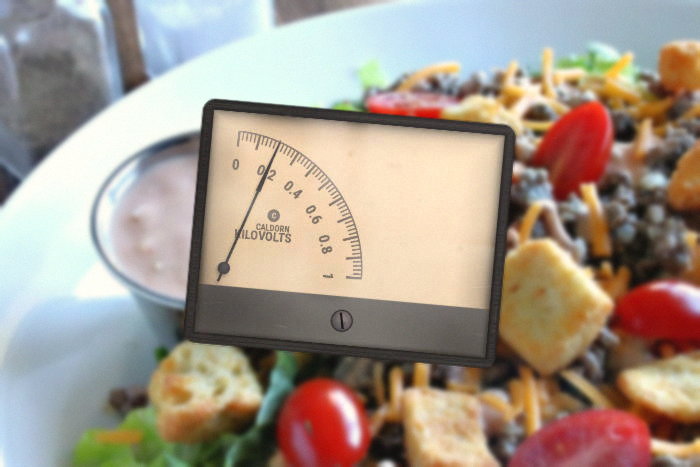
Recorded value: kV 0.2
